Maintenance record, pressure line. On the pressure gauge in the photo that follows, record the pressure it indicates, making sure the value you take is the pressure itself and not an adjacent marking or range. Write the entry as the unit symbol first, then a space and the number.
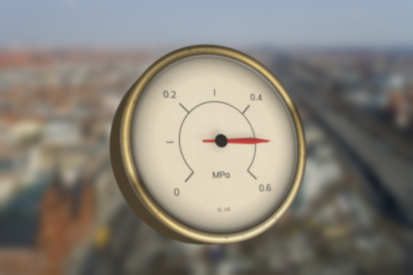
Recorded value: MPa 0.5
